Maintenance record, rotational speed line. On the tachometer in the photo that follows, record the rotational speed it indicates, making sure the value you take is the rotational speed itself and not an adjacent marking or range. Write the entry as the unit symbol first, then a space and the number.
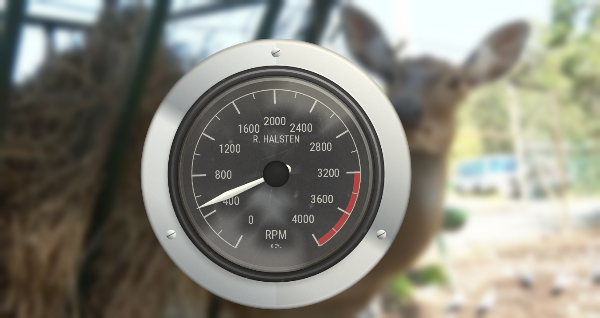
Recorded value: rpm 500
